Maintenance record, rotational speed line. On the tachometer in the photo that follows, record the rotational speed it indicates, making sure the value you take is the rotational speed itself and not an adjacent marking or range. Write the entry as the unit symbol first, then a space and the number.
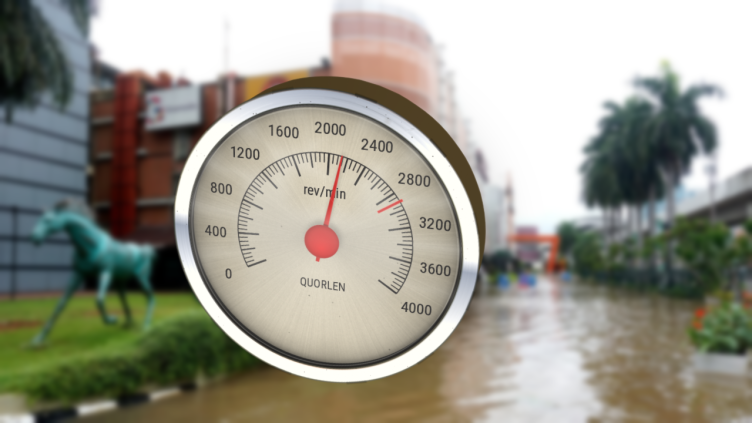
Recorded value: rpm 2150
